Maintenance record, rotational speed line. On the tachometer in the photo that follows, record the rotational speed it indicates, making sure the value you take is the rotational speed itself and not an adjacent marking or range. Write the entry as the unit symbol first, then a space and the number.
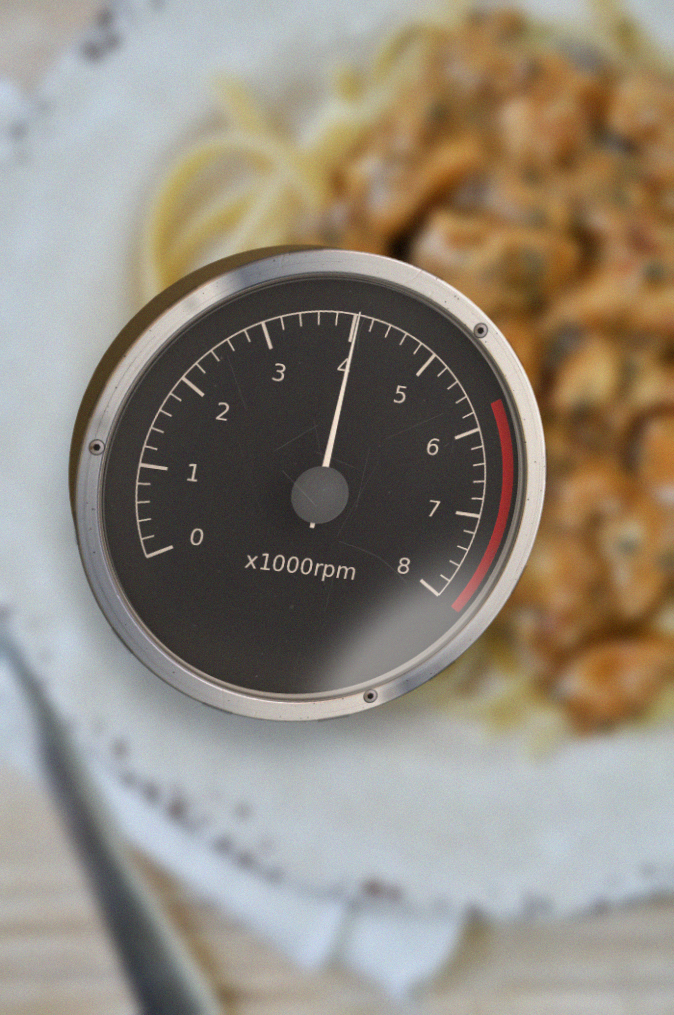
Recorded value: rpm 4000
